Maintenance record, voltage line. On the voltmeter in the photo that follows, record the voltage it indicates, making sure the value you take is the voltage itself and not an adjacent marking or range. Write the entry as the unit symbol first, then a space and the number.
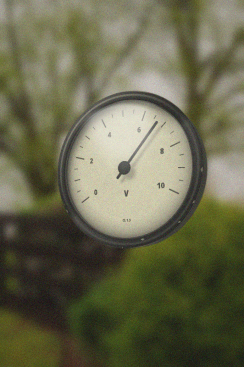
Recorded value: V 6.75
